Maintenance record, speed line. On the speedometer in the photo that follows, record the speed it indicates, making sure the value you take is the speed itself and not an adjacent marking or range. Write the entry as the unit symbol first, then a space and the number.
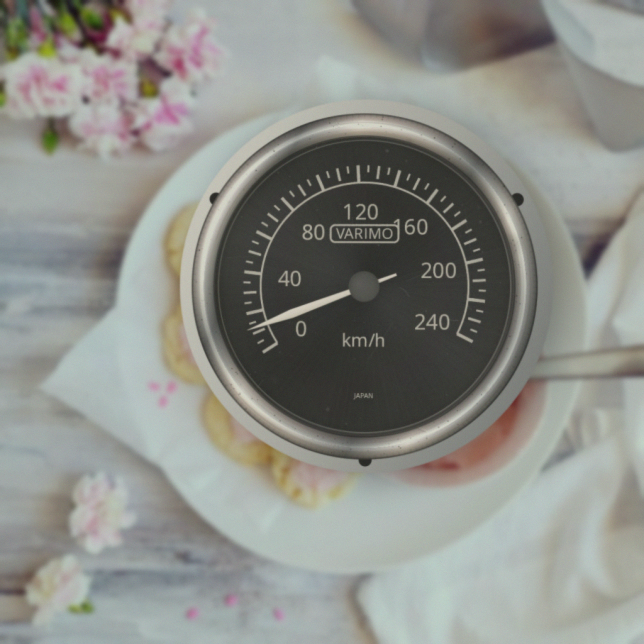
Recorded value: km/h 12.5
